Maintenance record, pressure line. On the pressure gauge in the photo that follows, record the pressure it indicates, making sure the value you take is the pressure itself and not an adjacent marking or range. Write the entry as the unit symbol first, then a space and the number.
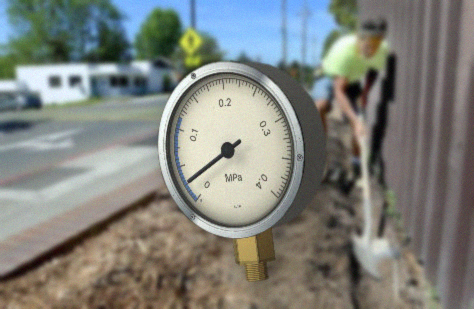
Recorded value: MPa 0.025
